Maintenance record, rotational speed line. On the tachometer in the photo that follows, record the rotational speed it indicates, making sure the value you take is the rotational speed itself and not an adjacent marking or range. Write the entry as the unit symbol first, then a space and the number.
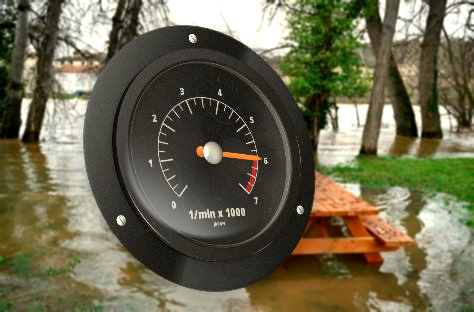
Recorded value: rpm 6000
